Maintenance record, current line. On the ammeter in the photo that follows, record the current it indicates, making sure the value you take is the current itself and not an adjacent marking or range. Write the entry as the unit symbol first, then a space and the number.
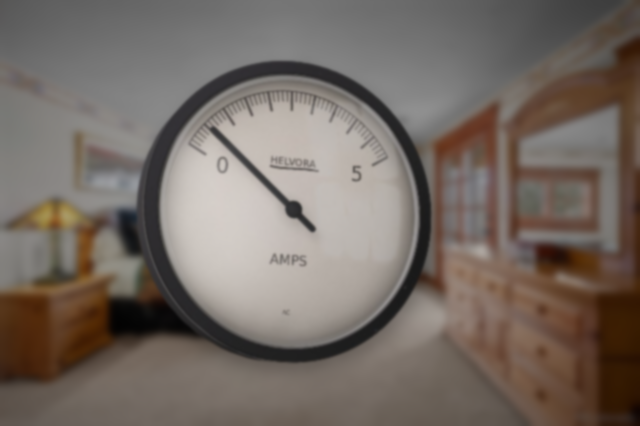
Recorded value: A 0.5
